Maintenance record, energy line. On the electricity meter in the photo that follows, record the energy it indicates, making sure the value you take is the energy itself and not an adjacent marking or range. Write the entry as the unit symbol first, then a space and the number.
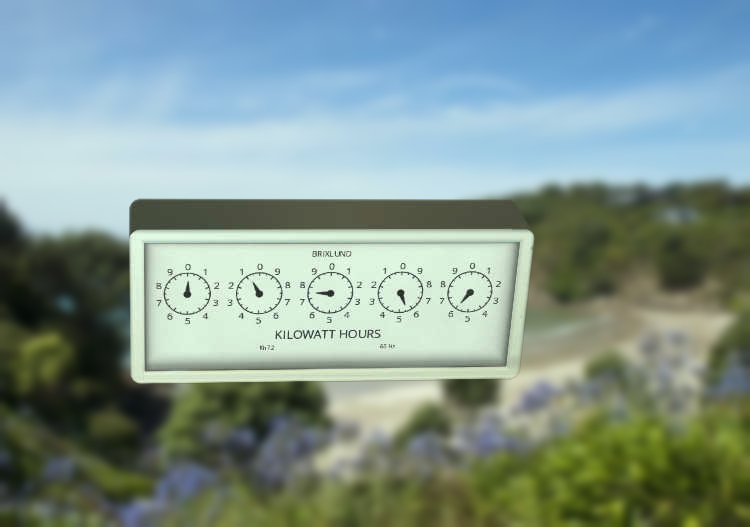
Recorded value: kWh 756
